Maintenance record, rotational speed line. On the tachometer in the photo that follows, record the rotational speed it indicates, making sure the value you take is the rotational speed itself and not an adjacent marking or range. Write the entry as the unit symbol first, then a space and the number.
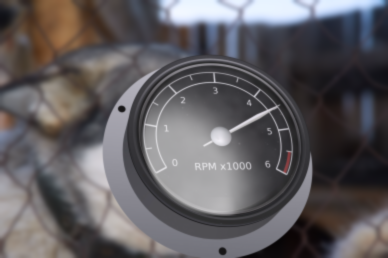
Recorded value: rpm 4500
